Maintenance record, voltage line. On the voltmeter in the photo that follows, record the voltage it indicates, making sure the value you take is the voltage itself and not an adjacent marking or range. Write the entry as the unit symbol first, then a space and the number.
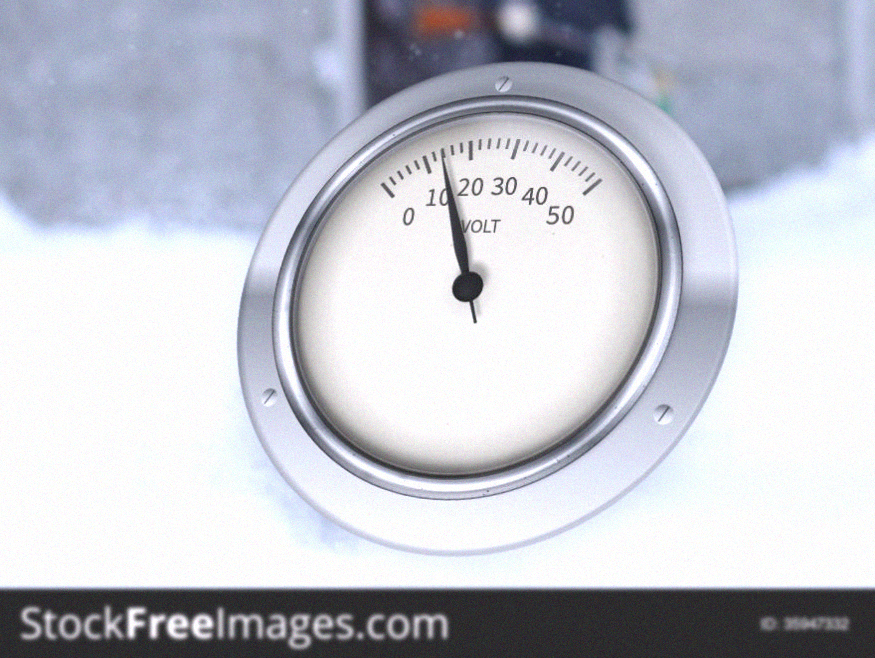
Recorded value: V 14
